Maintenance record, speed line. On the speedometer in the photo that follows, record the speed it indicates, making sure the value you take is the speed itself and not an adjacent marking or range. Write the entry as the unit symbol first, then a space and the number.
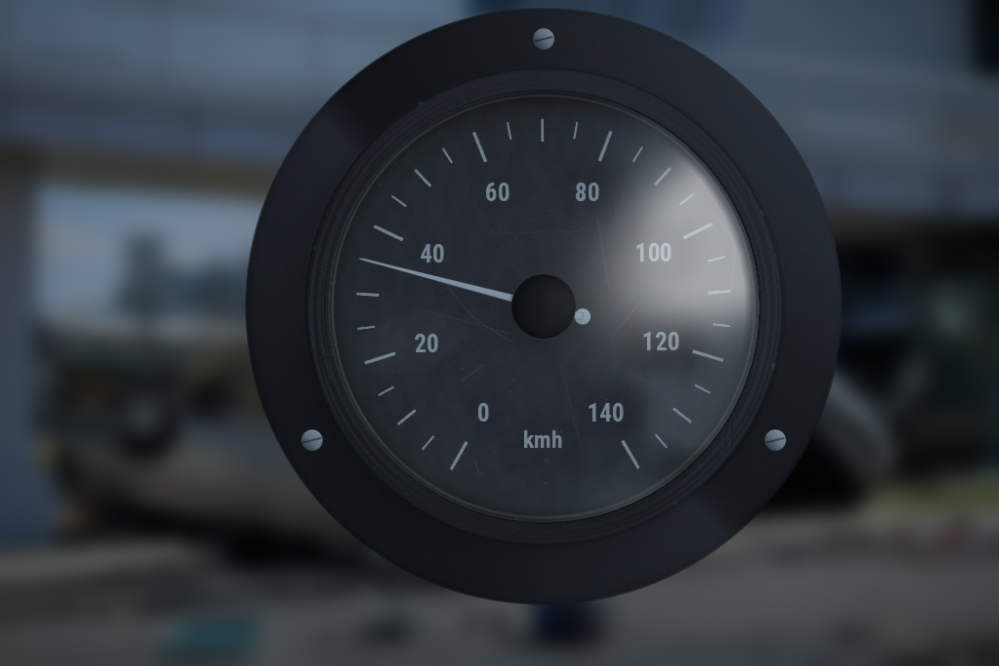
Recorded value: km/h 35
